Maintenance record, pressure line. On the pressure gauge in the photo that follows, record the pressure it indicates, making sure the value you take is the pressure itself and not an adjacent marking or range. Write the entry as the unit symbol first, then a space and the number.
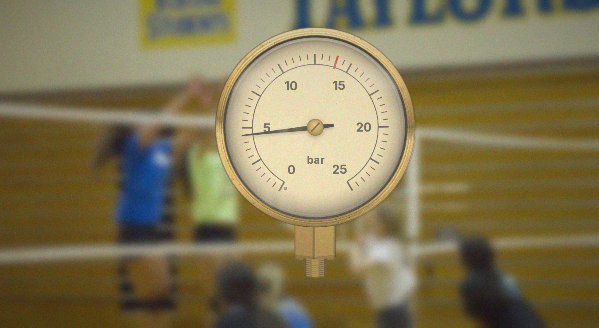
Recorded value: bar 4.5
